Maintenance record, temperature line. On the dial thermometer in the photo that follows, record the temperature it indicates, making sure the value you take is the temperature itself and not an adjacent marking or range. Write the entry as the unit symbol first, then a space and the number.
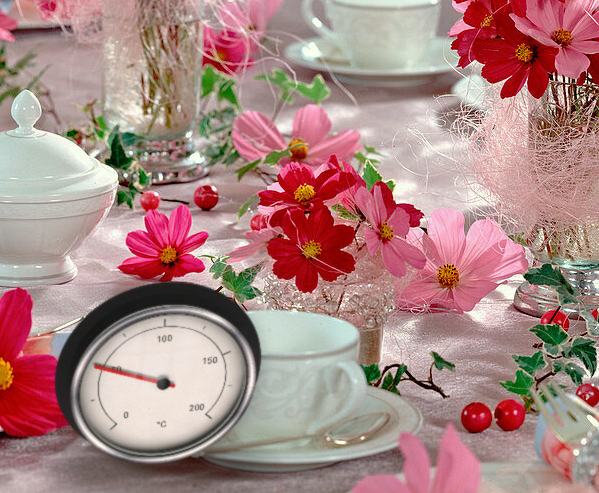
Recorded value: °C 50
